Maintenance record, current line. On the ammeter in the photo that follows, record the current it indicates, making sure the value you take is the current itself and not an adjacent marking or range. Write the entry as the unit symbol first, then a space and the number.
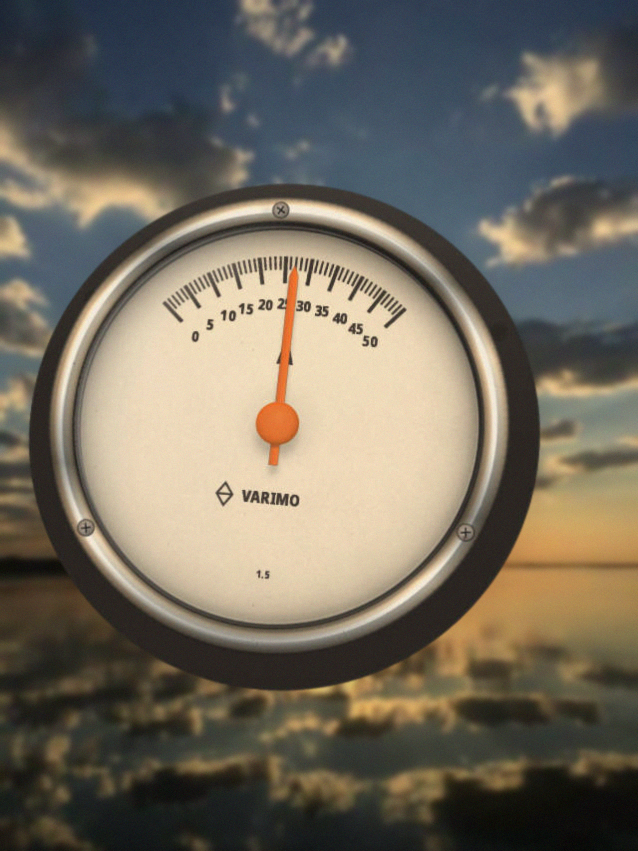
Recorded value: A 27
